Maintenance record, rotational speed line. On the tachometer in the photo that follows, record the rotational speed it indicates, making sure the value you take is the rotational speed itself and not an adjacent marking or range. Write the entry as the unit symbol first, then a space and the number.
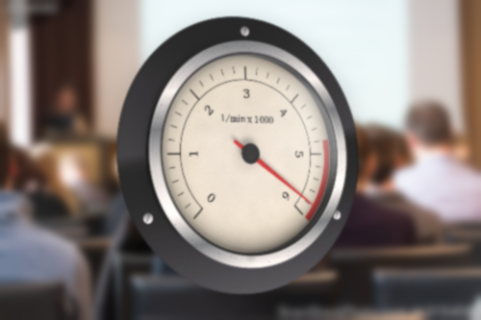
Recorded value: rpm 5800
